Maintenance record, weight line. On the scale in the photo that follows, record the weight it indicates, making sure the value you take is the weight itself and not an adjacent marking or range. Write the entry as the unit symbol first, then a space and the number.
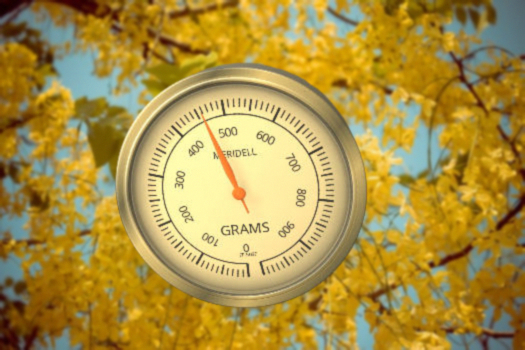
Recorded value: g 460
